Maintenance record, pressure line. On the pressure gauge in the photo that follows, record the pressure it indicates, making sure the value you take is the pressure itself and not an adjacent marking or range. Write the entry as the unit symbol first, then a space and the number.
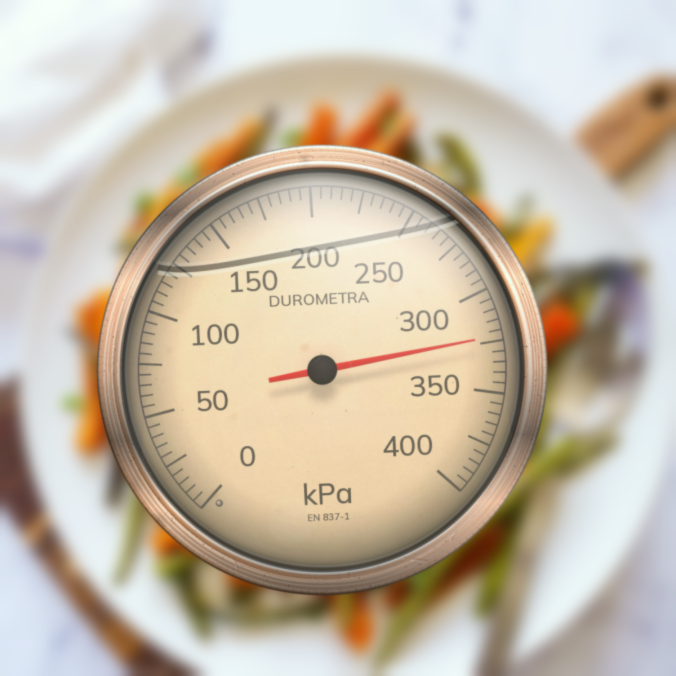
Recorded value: kPa 322.5
